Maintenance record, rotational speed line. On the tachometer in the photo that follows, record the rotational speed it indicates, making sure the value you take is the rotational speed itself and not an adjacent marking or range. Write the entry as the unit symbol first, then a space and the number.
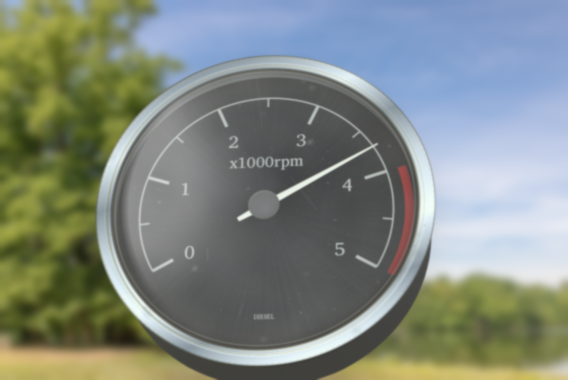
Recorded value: rpm 3750
